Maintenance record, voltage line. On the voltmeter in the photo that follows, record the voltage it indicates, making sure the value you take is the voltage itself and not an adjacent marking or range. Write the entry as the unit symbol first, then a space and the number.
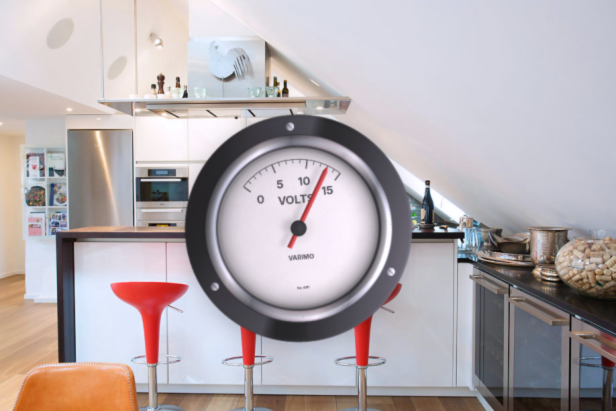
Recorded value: V 13
